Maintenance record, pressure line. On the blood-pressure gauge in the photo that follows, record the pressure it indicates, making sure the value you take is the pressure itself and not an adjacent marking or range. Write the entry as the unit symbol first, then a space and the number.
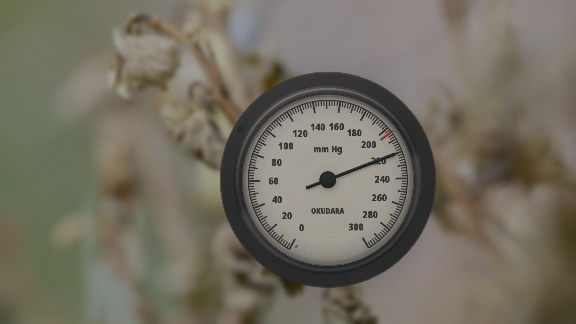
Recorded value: mmHg 220
